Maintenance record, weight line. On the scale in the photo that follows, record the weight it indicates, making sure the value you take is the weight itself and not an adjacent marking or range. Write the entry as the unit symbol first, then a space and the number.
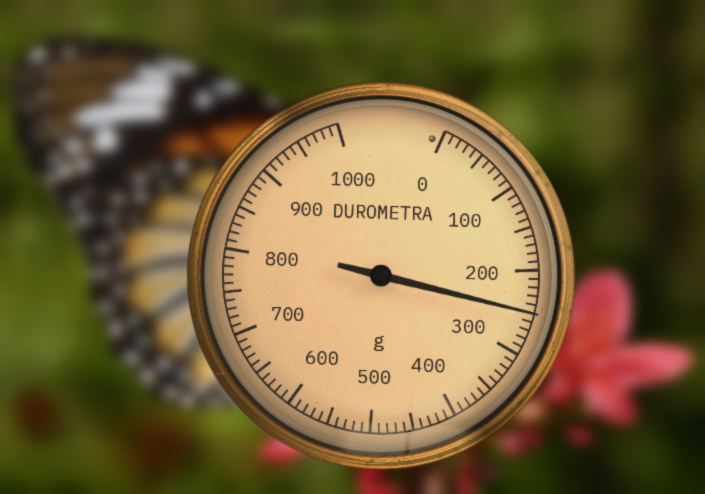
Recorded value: g 250
